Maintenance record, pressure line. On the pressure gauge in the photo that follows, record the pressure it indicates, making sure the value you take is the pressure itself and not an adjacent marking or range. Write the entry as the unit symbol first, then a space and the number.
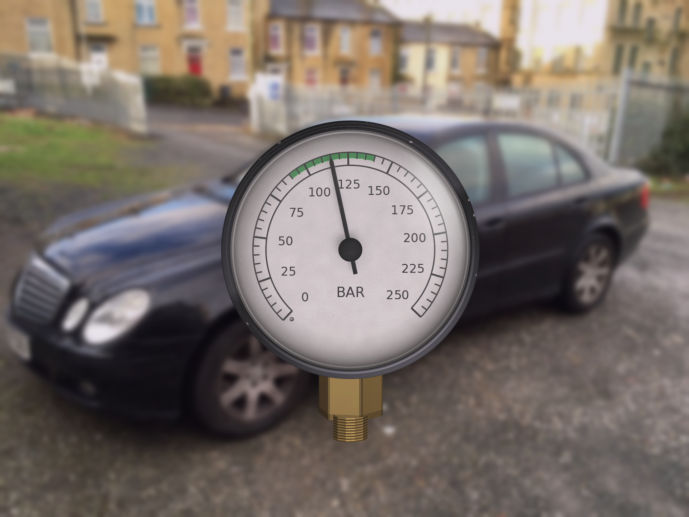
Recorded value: bar 115
